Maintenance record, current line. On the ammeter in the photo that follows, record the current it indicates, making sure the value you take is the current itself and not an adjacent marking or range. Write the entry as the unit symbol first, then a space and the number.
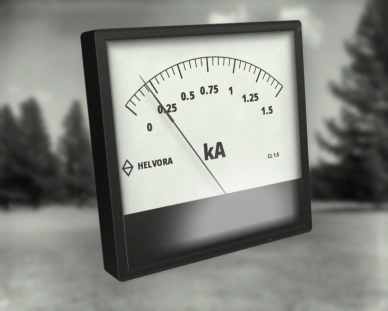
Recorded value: kA 0.2
